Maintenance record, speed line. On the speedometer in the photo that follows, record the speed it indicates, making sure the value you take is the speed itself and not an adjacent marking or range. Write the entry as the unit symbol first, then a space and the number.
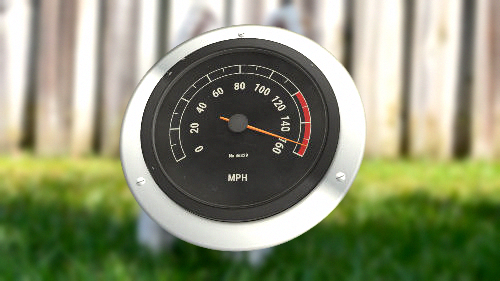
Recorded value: mph 155
